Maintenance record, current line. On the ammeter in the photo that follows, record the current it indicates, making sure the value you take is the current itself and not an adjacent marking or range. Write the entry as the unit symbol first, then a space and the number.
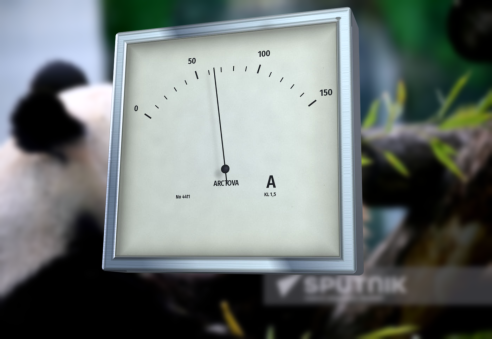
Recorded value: A 65
